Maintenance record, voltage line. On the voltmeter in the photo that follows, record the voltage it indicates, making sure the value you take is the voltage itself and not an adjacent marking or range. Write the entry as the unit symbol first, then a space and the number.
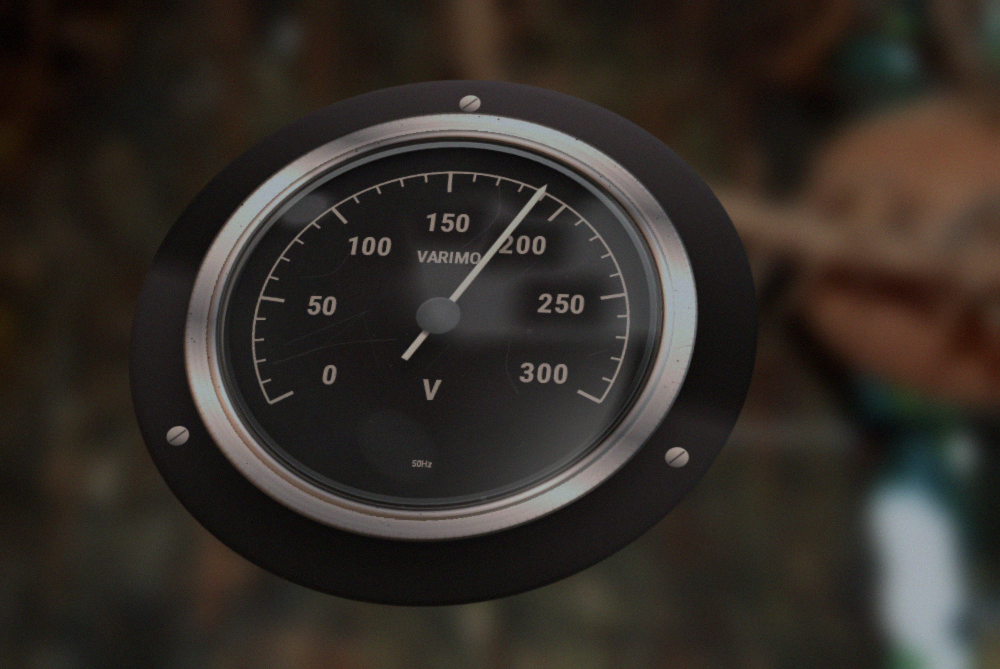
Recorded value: V 190
